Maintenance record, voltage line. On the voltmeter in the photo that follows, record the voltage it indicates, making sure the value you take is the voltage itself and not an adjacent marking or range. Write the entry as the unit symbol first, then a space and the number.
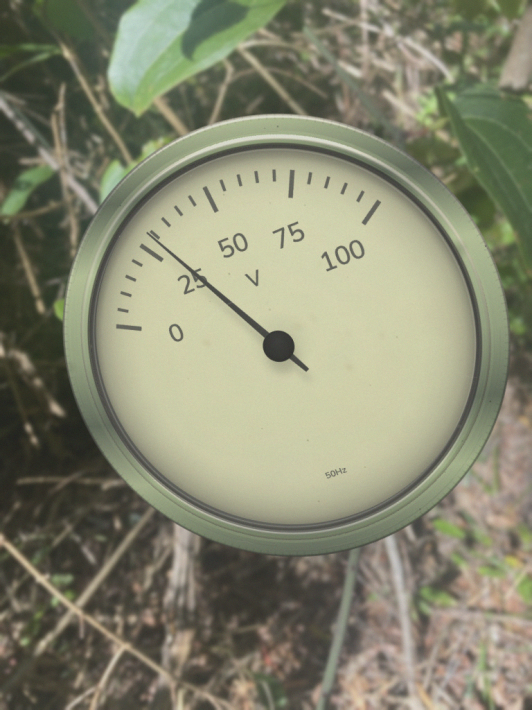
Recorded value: V 30
